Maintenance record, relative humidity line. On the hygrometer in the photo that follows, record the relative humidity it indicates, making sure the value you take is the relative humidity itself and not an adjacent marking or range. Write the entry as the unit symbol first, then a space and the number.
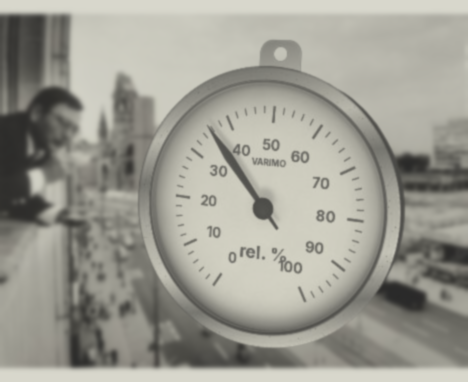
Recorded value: % 36
